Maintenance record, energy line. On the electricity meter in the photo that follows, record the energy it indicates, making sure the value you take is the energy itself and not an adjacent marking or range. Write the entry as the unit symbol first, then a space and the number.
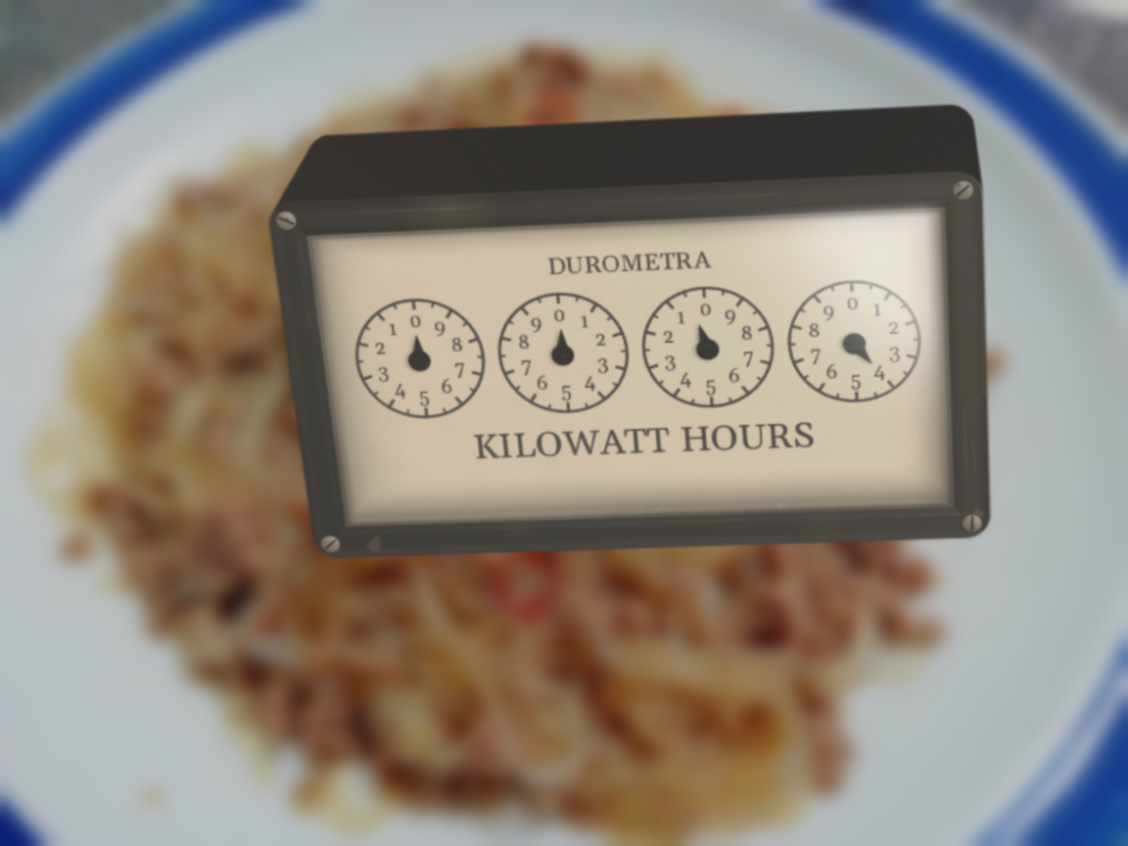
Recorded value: kWh 4
